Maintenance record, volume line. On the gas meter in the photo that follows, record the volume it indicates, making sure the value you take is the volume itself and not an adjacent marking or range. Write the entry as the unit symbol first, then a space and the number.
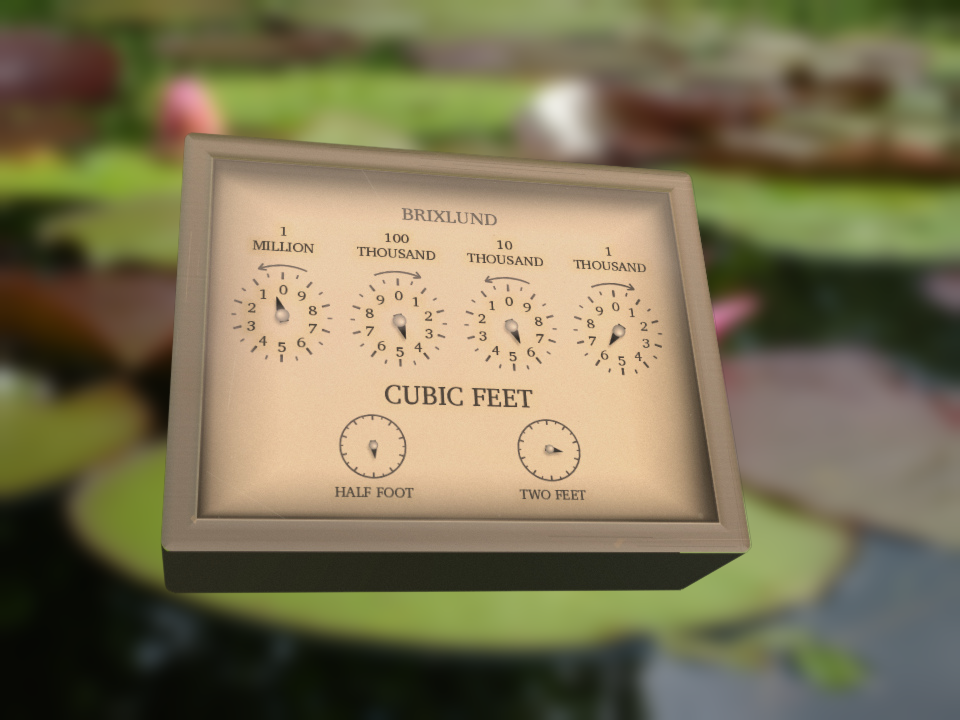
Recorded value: ft³ 45600
